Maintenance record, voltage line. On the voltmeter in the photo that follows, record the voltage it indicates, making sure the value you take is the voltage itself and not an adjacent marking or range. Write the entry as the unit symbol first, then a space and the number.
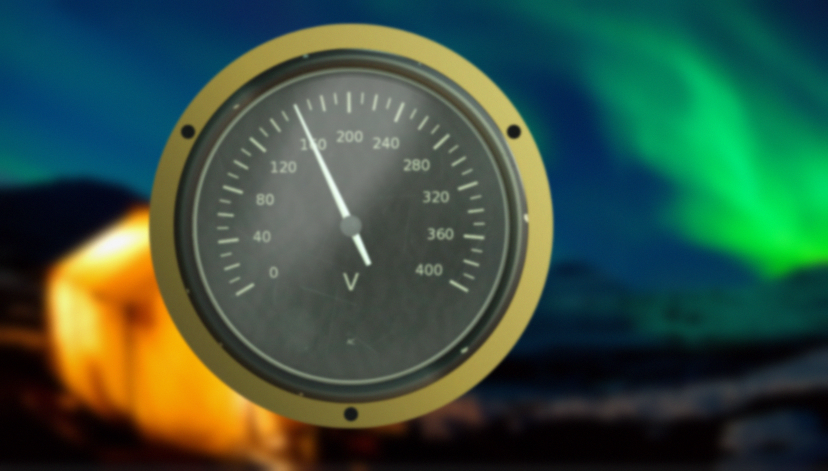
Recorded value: V 160
